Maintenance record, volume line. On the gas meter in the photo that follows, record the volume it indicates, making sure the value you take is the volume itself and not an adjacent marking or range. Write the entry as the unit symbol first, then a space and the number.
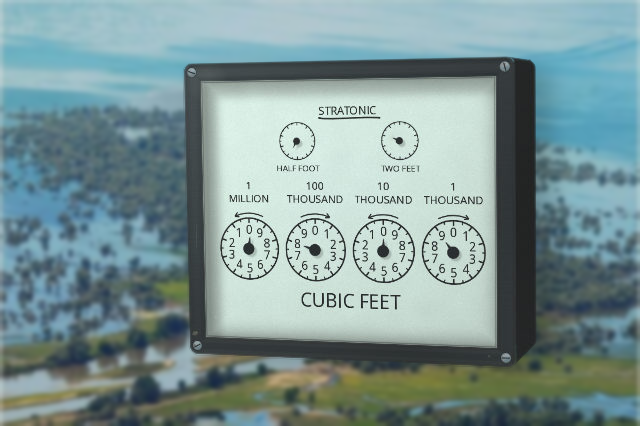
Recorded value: ft³ 979900
